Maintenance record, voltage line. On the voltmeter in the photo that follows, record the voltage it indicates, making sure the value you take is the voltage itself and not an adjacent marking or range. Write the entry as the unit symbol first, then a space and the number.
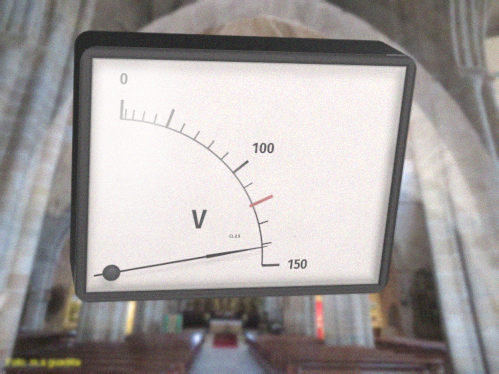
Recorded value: V 140
